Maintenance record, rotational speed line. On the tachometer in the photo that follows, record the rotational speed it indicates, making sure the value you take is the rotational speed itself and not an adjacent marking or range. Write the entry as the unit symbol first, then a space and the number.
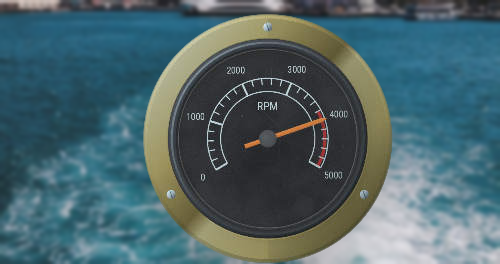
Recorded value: rpm 4000
